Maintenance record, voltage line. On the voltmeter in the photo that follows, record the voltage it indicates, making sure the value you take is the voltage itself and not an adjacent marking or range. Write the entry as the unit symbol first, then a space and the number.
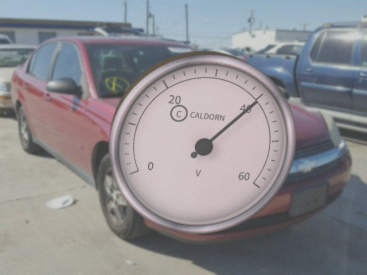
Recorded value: V 40
